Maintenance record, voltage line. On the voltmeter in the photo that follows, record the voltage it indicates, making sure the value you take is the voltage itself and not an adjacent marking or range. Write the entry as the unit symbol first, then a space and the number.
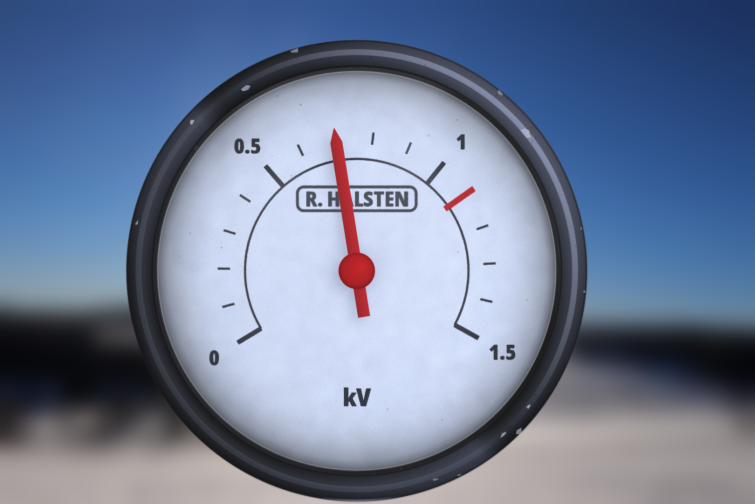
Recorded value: kV 0.7
